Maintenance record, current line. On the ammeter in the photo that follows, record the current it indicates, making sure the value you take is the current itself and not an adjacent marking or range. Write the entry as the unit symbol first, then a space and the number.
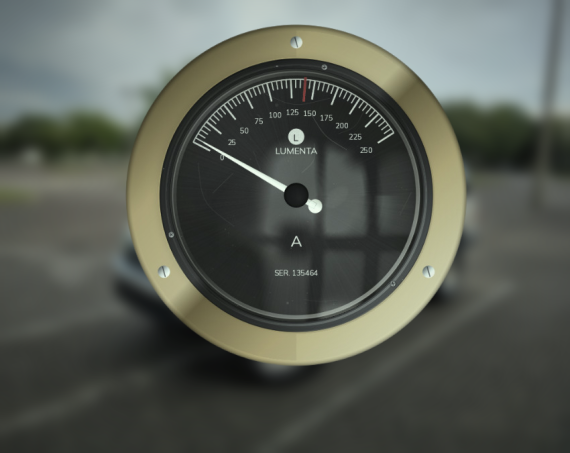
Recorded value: A 5
